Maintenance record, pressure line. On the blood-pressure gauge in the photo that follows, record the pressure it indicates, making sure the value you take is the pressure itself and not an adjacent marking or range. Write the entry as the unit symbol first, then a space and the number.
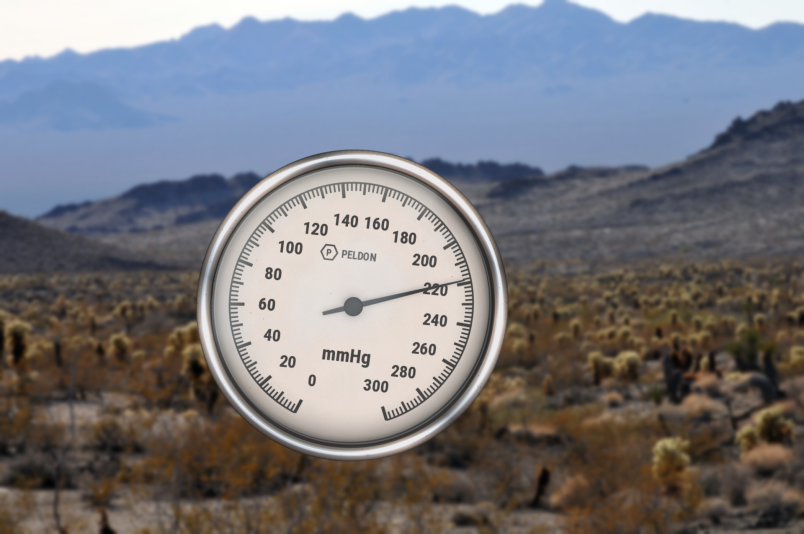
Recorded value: mmHg 218
